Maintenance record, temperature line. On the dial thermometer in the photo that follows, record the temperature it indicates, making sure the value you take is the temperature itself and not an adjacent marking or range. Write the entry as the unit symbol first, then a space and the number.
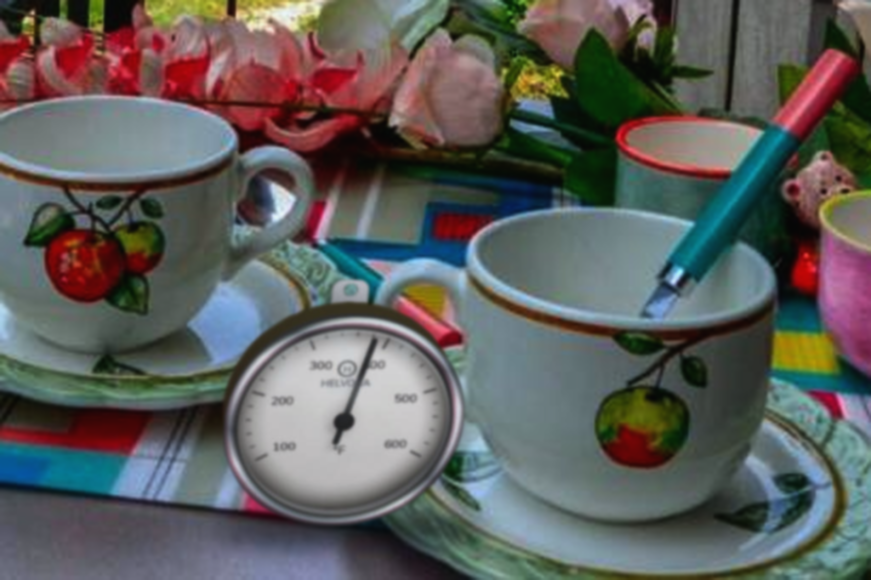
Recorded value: °F 380
